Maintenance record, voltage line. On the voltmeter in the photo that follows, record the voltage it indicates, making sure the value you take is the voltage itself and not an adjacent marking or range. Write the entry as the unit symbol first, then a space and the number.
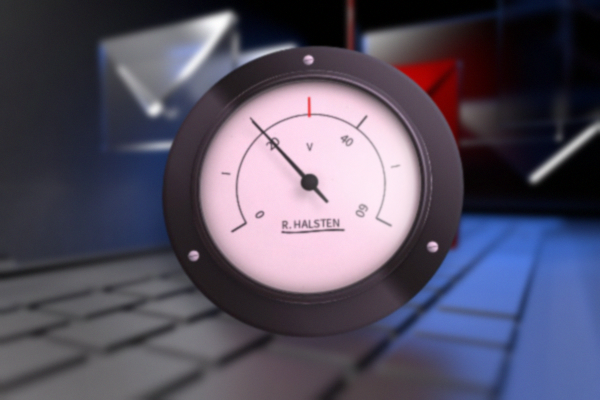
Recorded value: V 20
